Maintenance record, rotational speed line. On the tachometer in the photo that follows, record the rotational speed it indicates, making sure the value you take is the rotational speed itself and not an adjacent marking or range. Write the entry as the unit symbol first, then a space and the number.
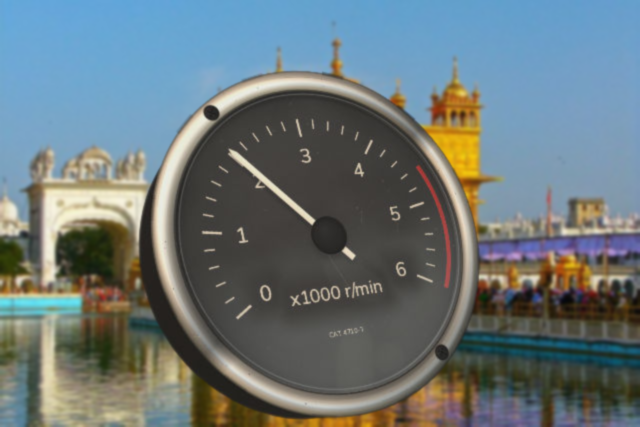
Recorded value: rpm 2000
